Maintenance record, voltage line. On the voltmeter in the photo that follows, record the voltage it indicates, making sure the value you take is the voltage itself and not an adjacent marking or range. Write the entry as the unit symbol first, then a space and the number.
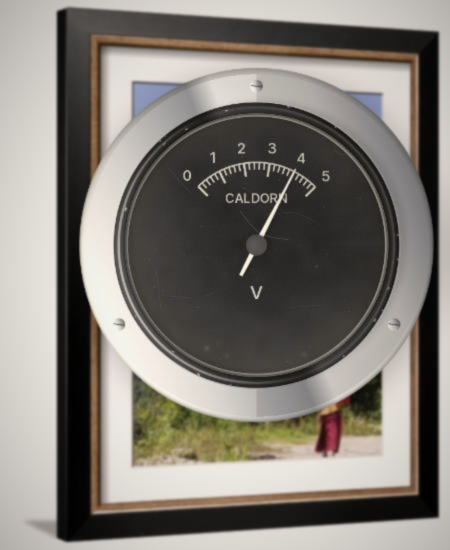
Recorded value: V 4
